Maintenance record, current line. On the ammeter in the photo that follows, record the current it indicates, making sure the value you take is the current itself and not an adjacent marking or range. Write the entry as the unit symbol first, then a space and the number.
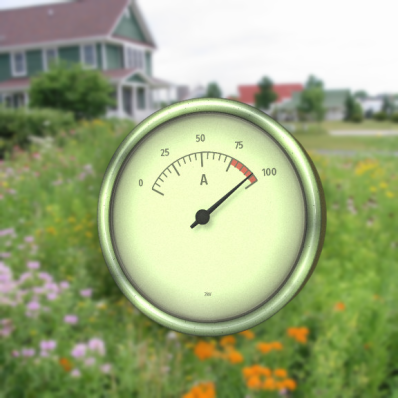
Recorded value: A 95
